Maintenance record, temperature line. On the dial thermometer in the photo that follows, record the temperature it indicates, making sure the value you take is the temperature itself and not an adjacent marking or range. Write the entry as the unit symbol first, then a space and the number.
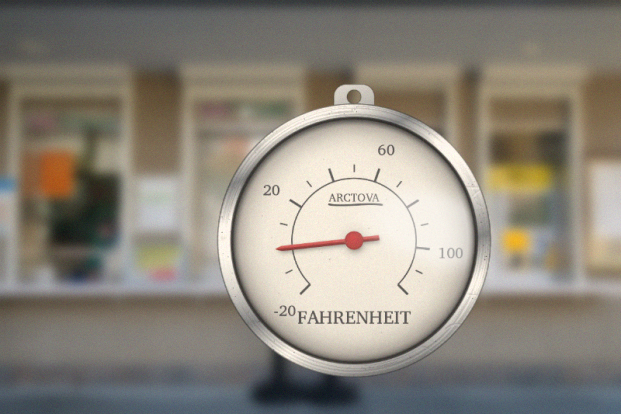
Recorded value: °F 0
